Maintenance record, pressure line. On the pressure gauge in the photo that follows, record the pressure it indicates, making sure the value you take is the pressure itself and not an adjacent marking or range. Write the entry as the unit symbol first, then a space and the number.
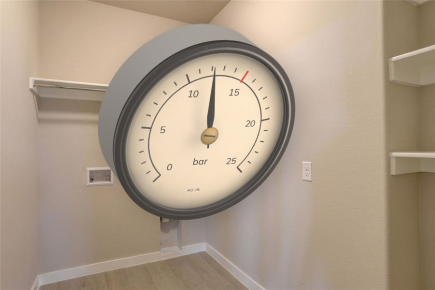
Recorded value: bar 12
